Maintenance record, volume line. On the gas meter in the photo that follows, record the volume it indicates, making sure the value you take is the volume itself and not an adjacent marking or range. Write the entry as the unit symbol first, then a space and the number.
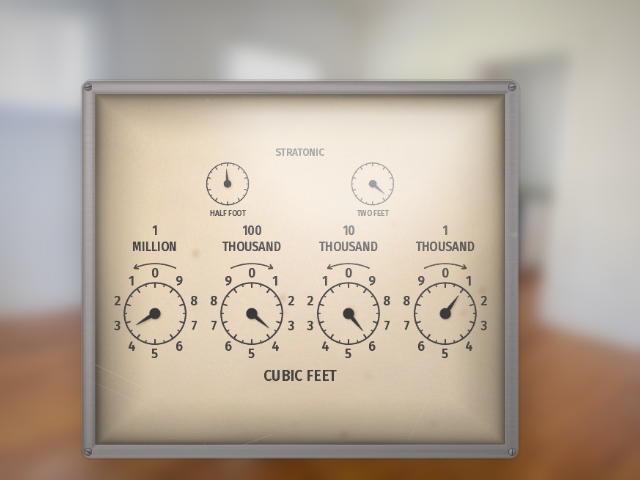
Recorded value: ft³ 336100
